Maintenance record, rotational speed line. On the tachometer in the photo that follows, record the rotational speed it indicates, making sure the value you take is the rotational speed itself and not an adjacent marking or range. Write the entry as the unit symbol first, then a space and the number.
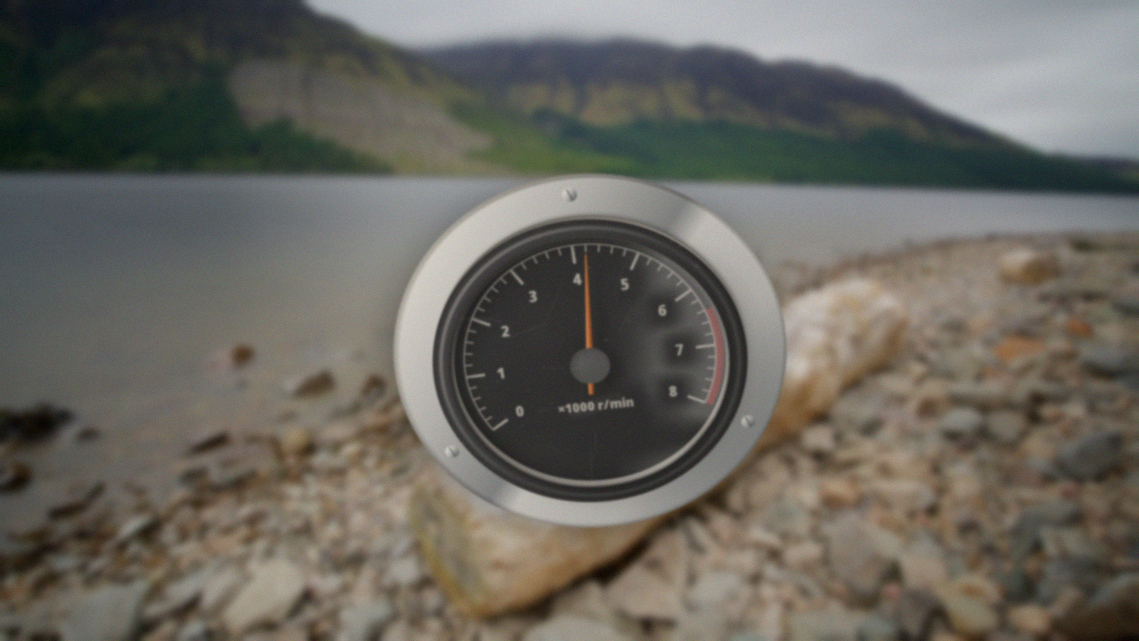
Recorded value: rpm 4200
